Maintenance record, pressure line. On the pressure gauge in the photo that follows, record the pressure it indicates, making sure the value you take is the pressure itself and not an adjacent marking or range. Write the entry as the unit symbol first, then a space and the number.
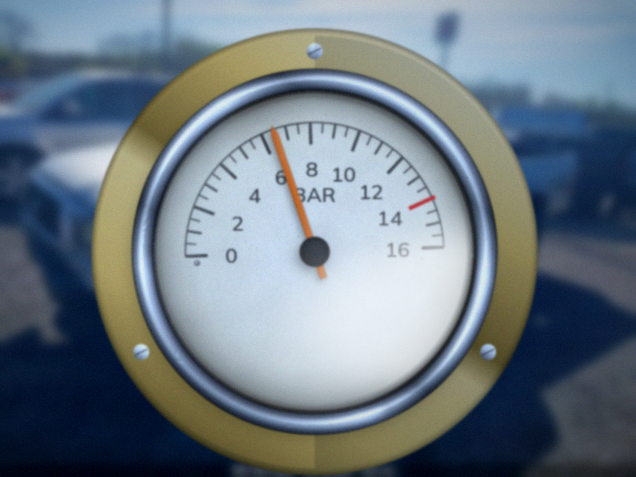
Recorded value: bar 6.5
